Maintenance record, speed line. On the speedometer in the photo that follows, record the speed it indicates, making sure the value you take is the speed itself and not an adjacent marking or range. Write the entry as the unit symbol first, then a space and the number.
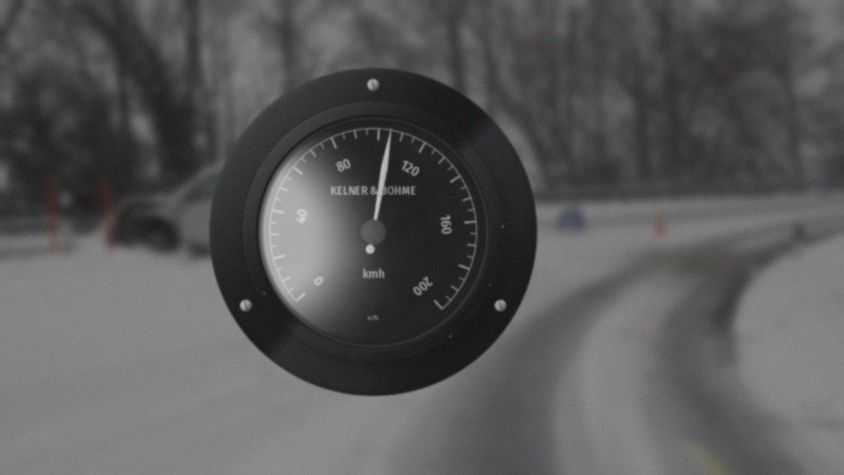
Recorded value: km/h 105
